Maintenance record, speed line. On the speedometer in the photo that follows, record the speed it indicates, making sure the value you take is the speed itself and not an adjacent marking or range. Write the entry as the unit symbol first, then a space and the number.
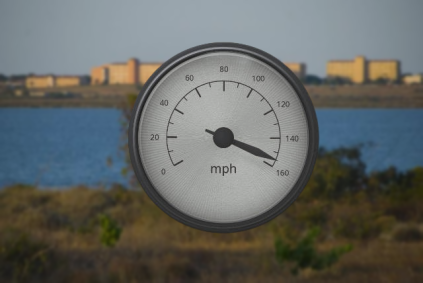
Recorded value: mph 155
